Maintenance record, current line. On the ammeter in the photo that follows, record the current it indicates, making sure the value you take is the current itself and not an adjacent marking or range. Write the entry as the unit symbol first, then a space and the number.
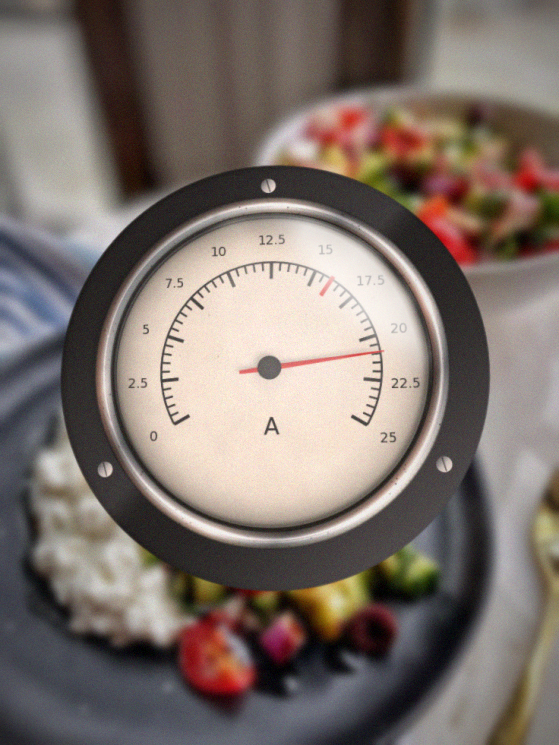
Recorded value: A 21
